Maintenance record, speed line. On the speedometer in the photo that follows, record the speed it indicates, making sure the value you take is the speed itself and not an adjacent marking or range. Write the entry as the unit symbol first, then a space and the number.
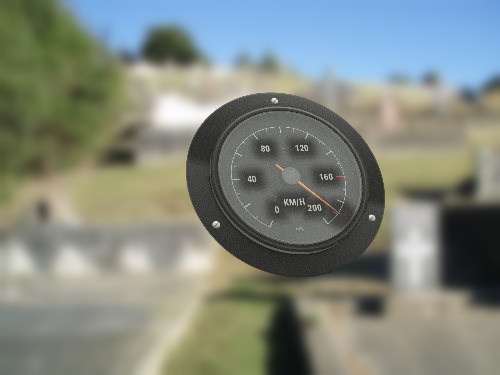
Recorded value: km/h 190
